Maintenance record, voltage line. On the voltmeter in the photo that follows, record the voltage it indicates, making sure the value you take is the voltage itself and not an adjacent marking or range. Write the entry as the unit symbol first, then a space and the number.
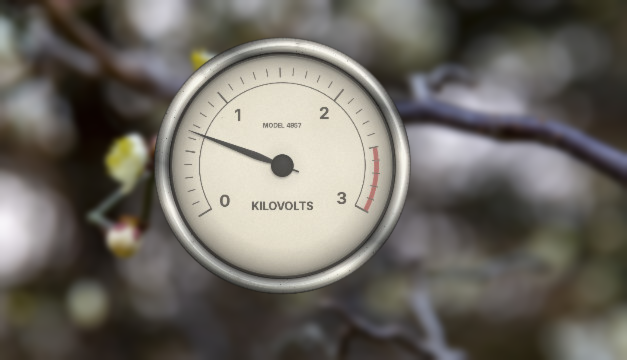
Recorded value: kV 0.65
